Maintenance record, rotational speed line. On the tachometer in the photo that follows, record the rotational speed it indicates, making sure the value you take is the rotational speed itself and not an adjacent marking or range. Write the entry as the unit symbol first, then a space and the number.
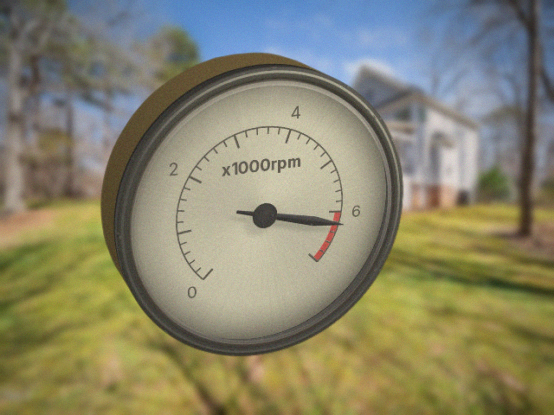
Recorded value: rpm 6200
